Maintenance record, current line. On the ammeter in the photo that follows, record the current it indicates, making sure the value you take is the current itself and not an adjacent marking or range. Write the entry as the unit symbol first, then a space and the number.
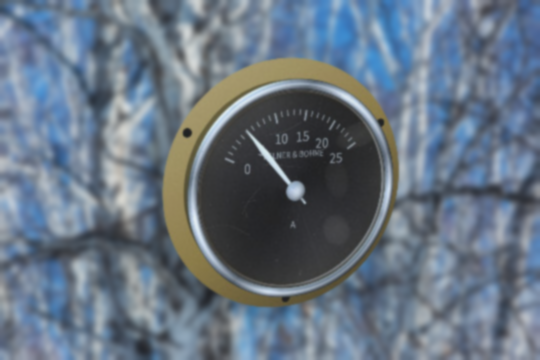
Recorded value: A 5
